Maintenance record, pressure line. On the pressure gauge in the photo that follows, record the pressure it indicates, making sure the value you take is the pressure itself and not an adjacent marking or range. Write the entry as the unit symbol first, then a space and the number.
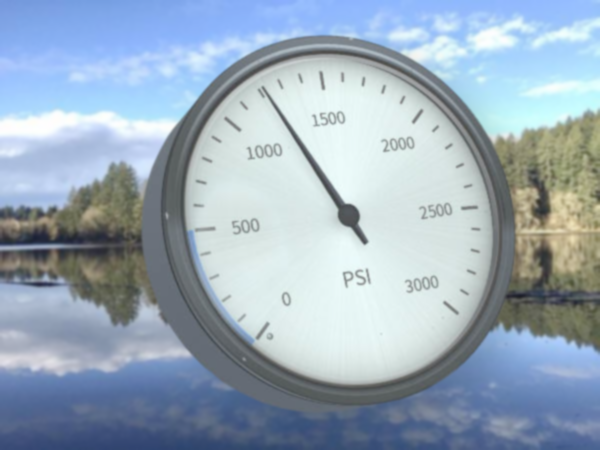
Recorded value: psi 1200
